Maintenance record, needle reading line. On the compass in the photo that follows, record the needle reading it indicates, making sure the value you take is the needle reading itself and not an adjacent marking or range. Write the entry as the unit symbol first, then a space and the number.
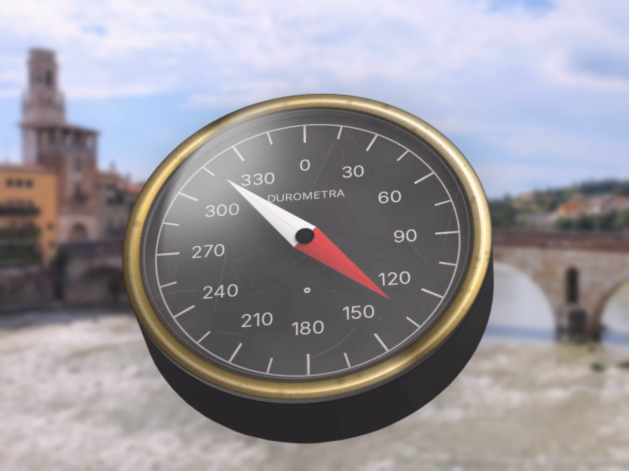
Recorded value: ° 135
